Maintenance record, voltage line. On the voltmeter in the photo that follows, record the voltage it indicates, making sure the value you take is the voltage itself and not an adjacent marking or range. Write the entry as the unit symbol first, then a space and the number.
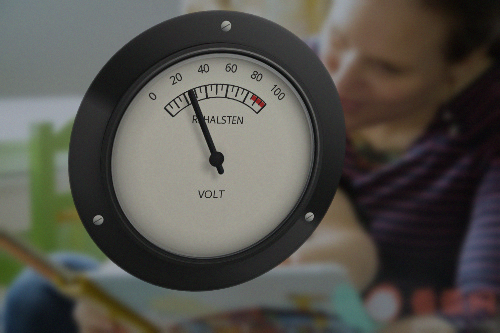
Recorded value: V 25
